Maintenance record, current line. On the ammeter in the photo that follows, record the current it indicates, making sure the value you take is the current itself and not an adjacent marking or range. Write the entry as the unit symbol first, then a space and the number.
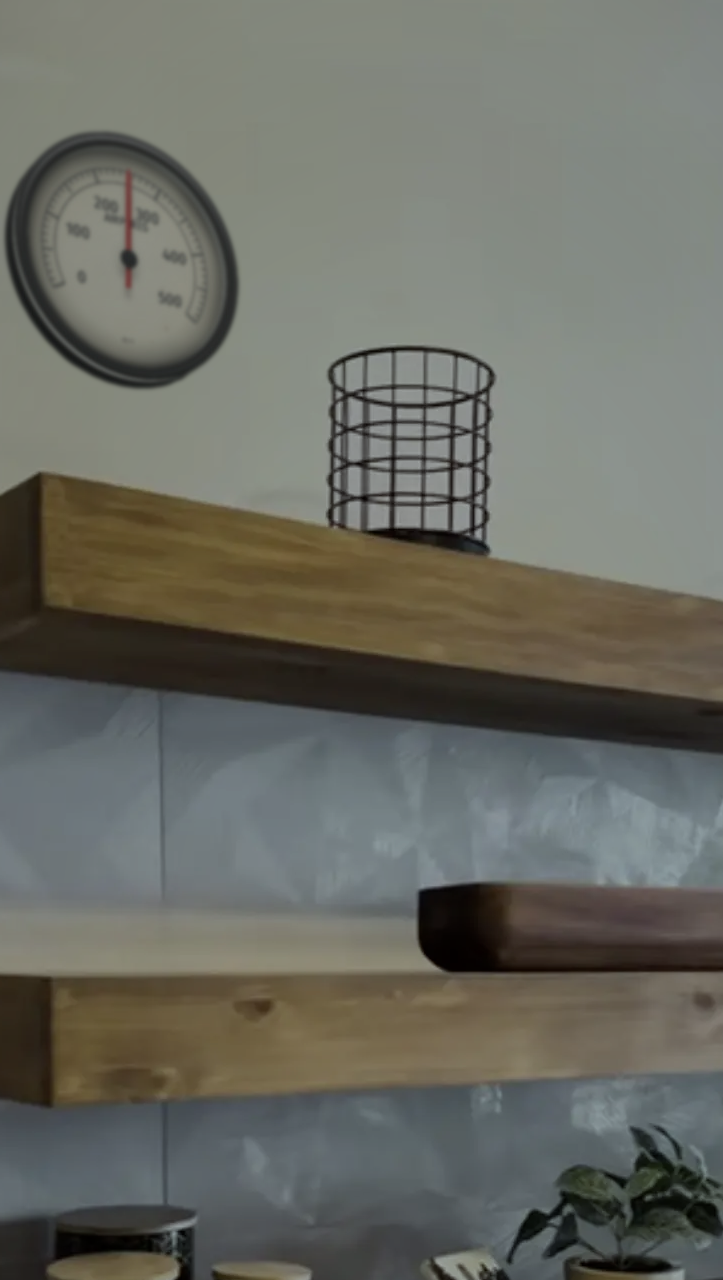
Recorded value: A 250
